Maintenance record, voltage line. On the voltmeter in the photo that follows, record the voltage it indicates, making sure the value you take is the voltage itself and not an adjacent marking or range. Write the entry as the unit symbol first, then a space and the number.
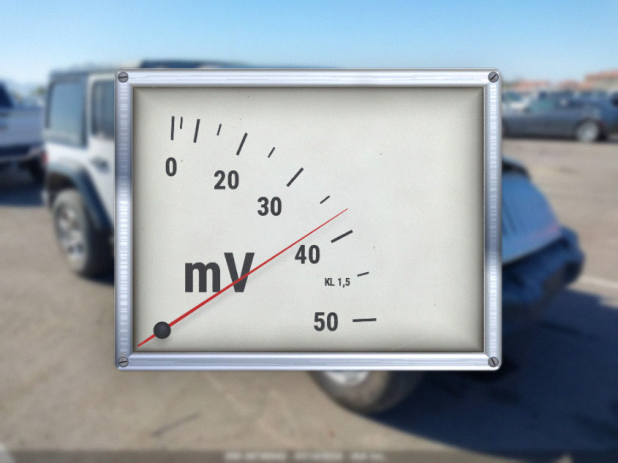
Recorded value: mV 37.5
